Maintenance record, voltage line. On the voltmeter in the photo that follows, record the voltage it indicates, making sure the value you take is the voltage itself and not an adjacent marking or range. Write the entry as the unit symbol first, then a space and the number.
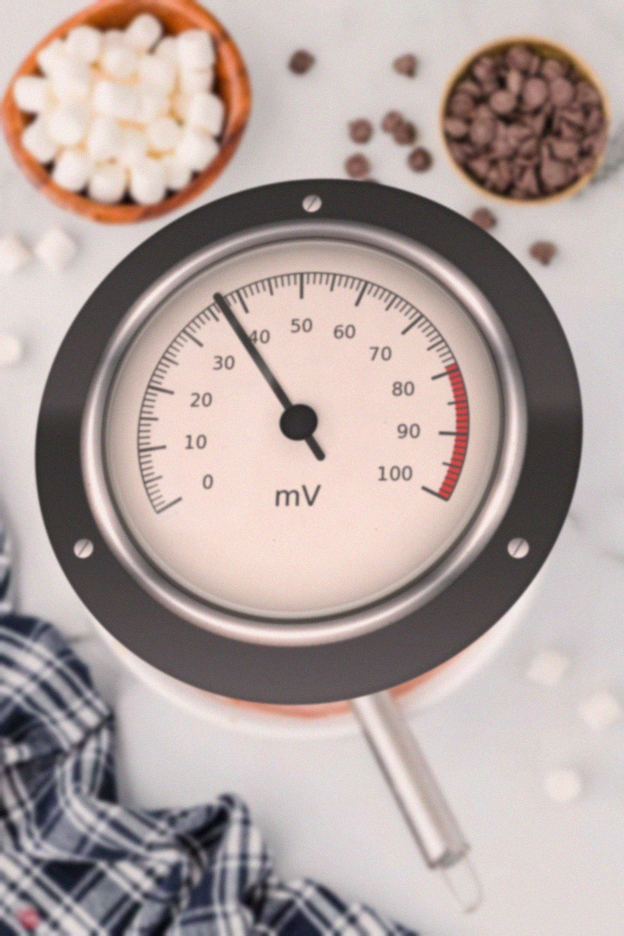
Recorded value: mV 37
